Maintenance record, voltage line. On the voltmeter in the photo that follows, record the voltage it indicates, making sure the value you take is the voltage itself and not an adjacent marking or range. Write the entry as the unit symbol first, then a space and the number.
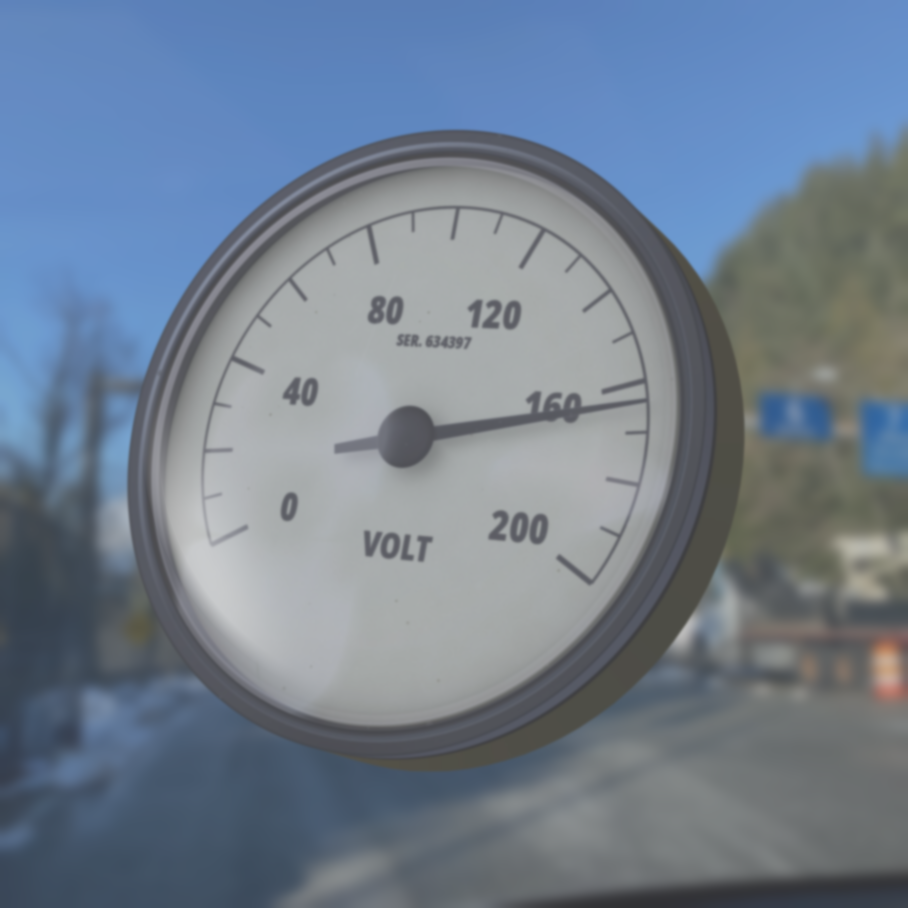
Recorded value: V 165
